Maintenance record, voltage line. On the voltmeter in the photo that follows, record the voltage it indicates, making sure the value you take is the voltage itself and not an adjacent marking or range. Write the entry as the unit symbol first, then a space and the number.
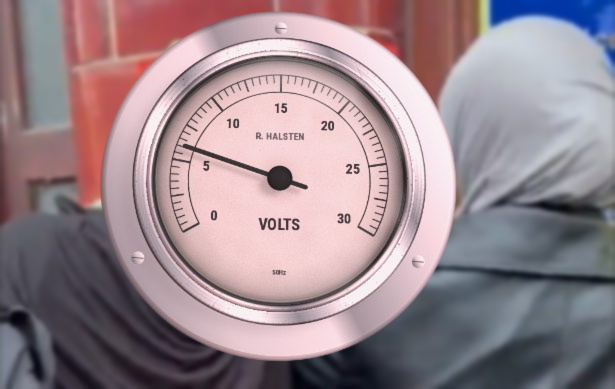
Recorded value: V 6
